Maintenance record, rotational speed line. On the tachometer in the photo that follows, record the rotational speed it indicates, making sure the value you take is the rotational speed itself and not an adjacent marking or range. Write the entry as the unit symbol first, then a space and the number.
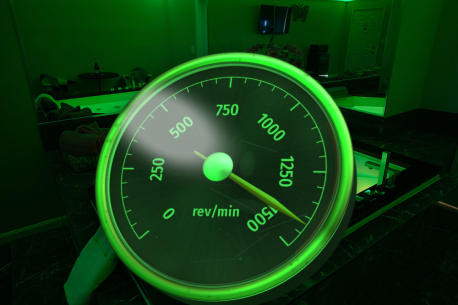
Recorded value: rpm 1425
